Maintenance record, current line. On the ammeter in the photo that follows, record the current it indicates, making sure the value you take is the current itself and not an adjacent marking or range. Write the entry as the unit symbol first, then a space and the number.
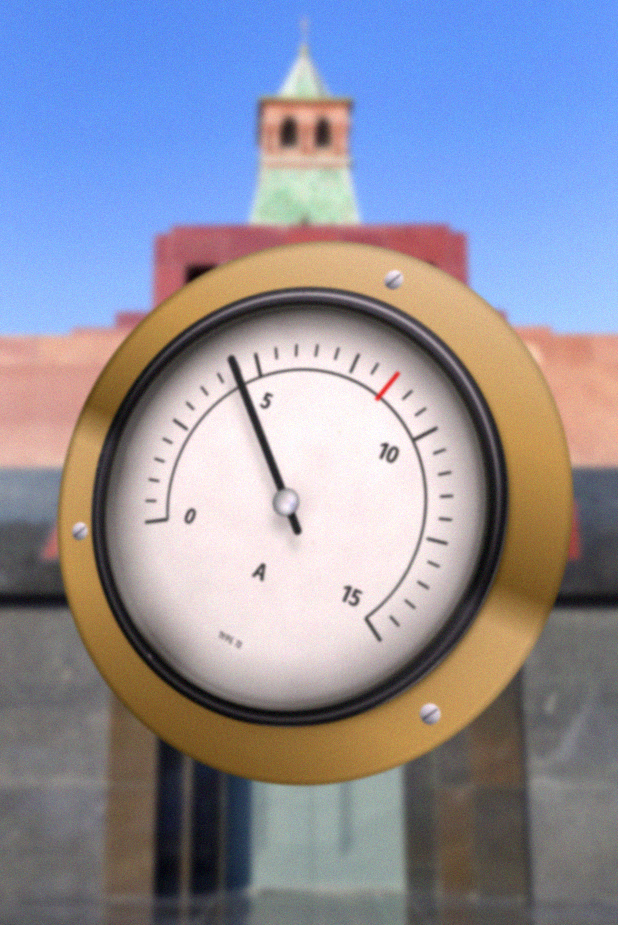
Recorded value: A 4.5
